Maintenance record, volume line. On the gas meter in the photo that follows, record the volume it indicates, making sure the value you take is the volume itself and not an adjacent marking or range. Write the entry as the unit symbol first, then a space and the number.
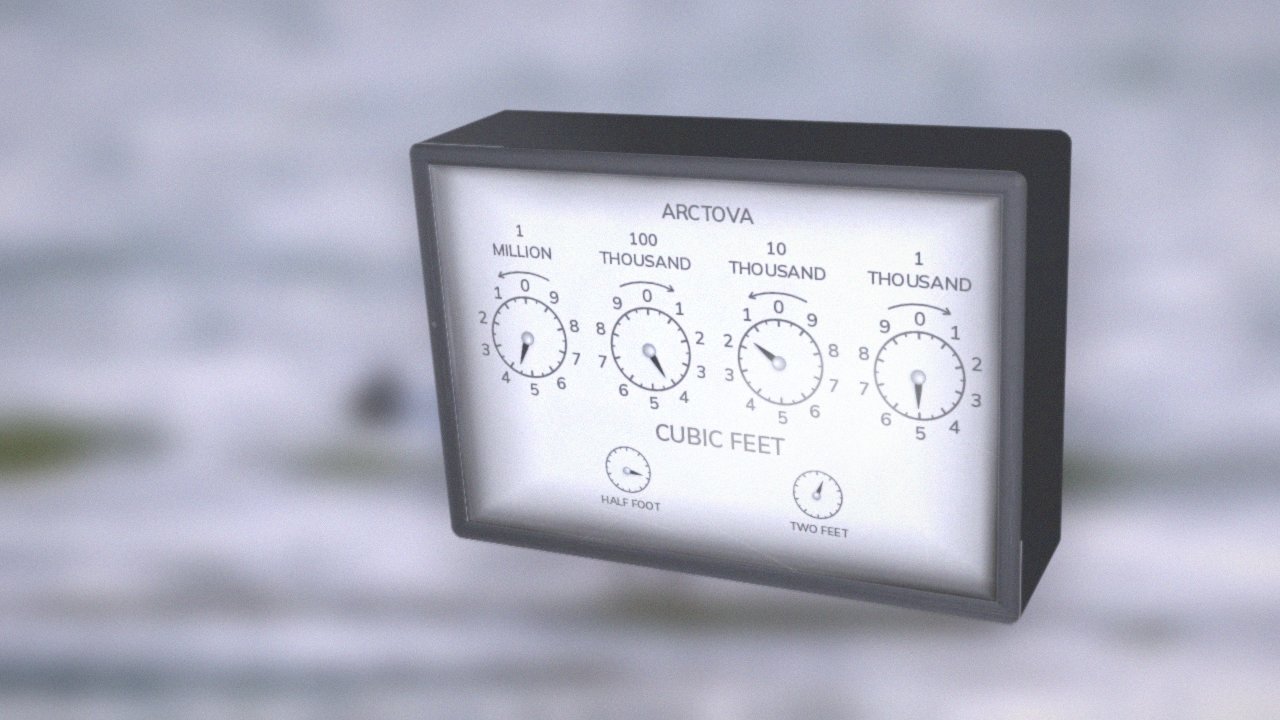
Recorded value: ft³ 441500
